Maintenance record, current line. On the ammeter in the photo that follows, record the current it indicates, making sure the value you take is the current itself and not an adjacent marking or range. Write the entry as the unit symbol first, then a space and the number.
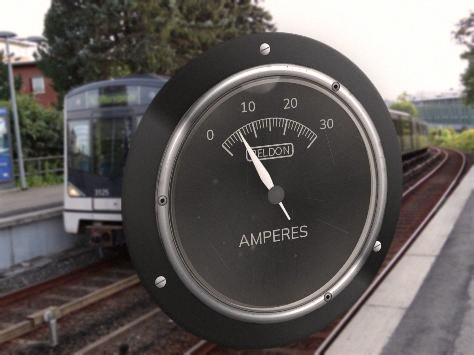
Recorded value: A 5
